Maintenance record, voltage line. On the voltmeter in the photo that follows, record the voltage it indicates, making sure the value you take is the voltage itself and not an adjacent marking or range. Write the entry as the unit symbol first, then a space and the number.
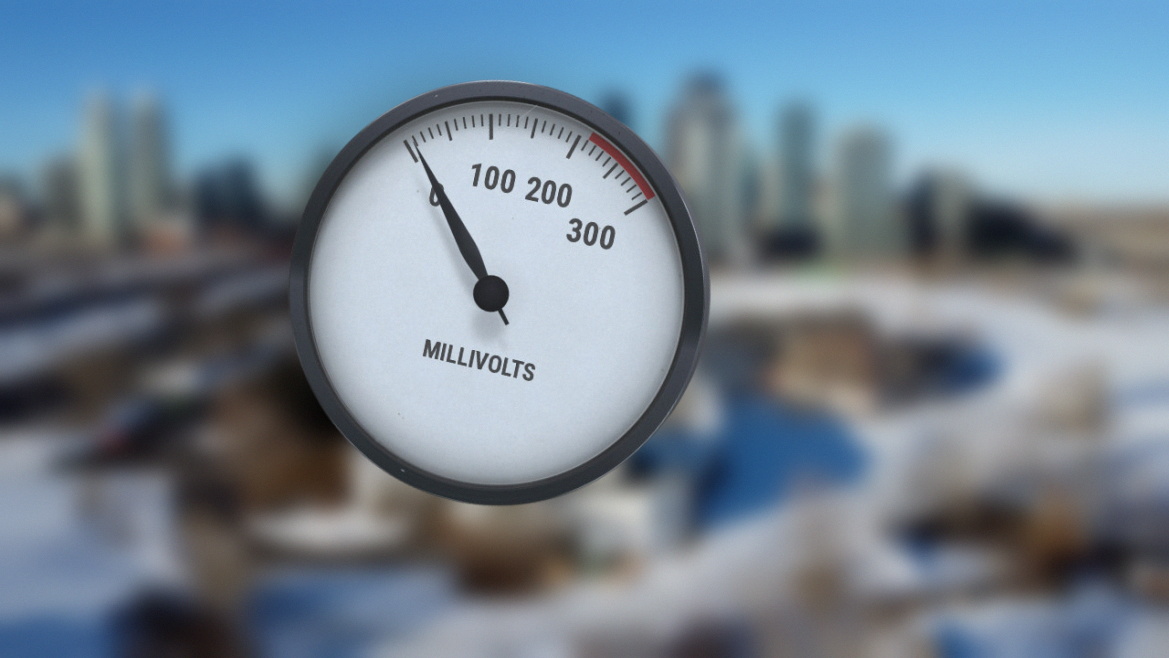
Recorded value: mV 10
